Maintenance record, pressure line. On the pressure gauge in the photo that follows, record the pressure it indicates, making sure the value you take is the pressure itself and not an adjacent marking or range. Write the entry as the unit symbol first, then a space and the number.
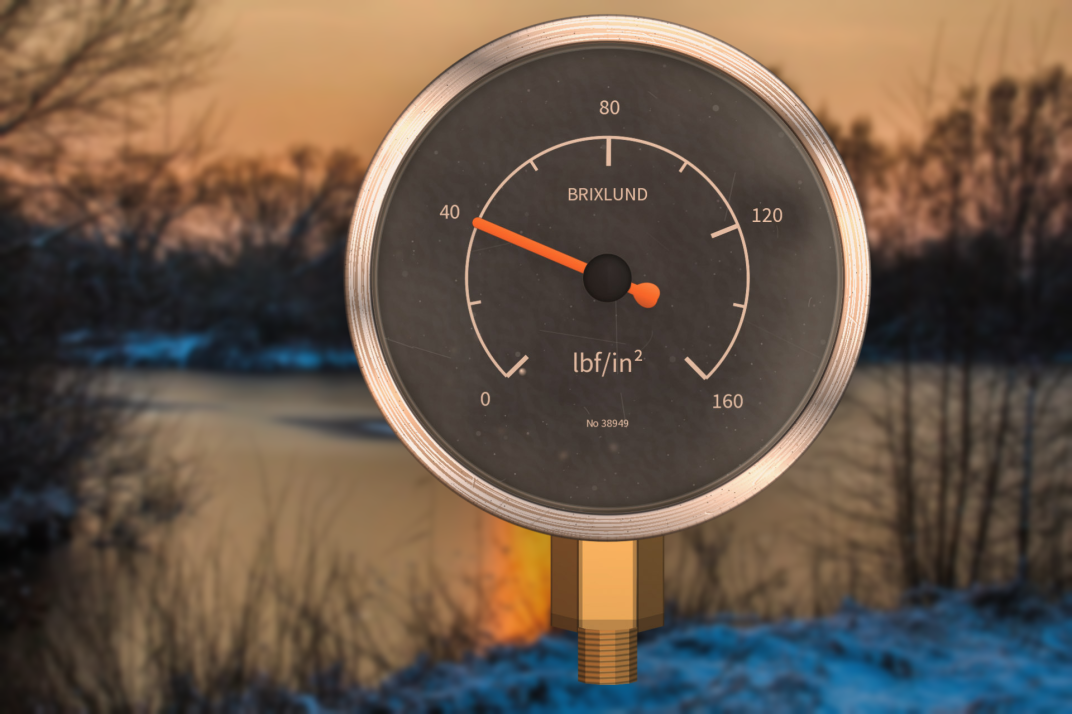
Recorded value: psi 40
